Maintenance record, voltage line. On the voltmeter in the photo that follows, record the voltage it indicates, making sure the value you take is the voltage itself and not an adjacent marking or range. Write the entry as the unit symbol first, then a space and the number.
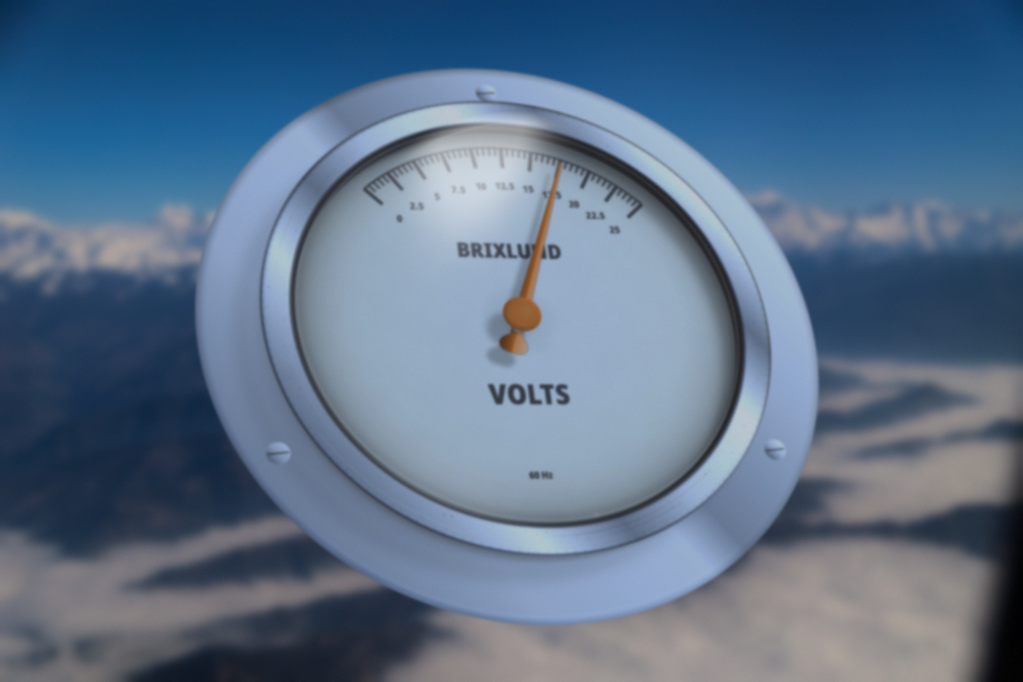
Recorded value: V 17.5
